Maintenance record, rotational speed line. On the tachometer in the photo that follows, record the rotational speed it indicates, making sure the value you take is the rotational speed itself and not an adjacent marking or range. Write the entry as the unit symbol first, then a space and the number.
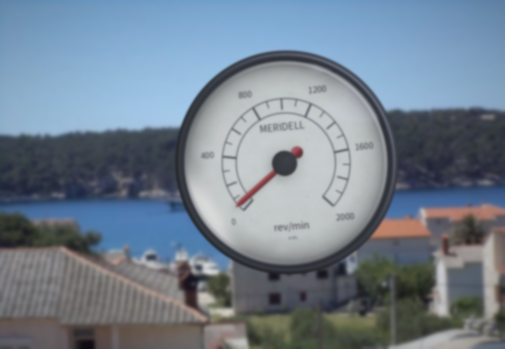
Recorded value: rpm 50
